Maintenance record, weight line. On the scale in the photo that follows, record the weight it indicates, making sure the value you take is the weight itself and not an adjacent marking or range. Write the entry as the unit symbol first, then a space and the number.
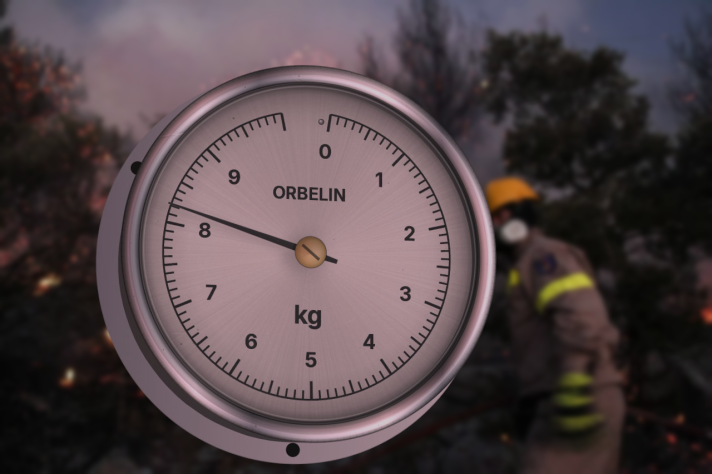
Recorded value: kg 8.2
